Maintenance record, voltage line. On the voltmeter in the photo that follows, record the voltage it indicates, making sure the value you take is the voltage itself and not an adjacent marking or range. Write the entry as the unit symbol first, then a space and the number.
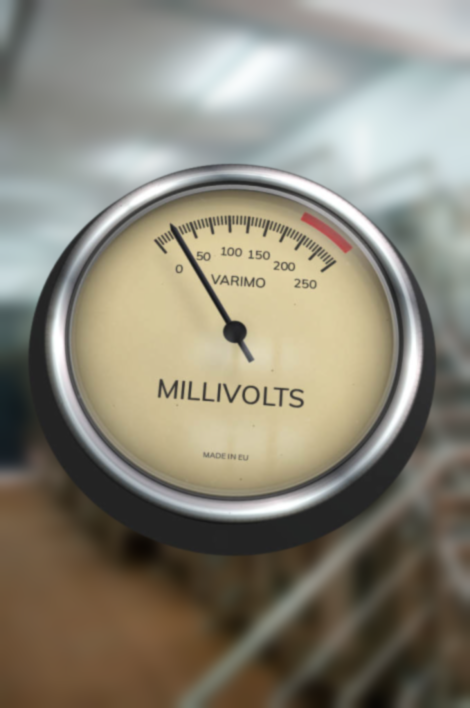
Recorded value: mV 25
